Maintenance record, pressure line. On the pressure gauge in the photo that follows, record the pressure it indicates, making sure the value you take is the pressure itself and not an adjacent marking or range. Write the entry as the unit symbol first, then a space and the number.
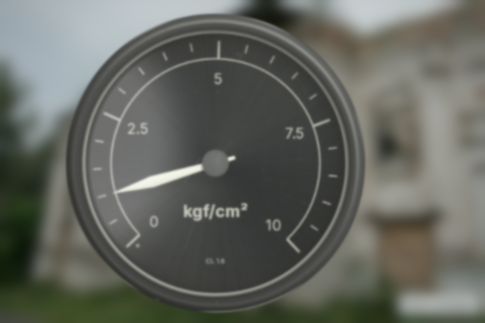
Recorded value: kg/cm² 1
